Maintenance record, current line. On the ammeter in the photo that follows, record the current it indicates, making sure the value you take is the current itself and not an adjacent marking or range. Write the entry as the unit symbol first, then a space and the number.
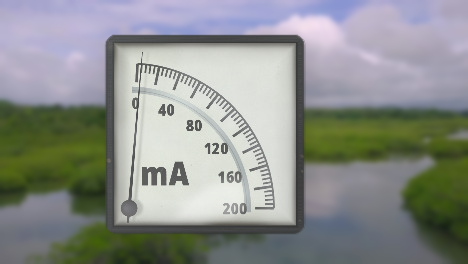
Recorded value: mA 4
